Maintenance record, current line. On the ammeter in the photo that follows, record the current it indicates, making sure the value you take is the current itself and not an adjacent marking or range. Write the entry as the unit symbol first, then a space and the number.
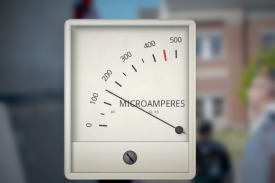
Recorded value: µA 150
